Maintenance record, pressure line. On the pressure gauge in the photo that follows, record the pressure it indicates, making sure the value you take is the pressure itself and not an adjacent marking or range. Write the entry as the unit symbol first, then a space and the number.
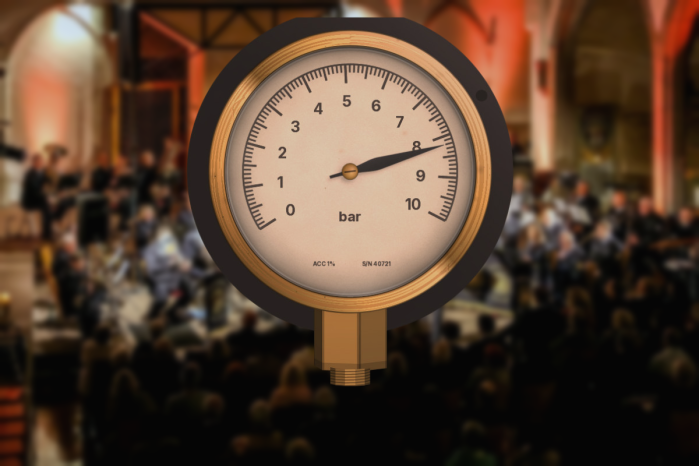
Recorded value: bar 8.2
